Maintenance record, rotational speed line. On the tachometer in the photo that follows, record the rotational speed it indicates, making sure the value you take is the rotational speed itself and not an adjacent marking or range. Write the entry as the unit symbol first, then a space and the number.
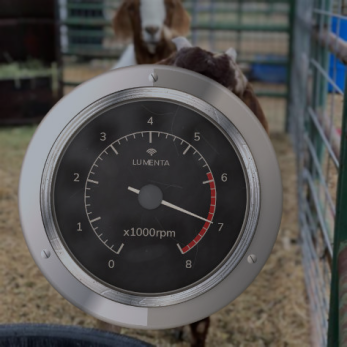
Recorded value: rpm 7000
